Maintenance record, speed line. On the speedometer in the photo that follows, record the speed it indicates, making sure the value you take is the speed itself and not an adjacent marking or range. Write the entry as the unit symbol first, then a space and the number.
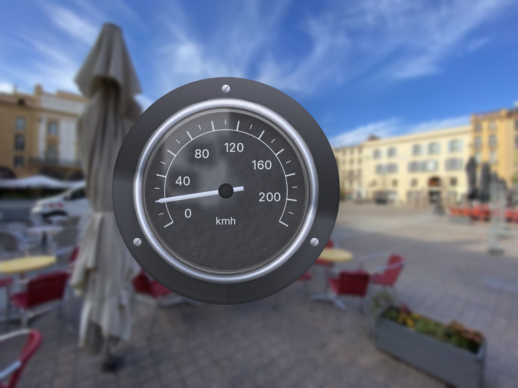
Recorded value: km/h 20
